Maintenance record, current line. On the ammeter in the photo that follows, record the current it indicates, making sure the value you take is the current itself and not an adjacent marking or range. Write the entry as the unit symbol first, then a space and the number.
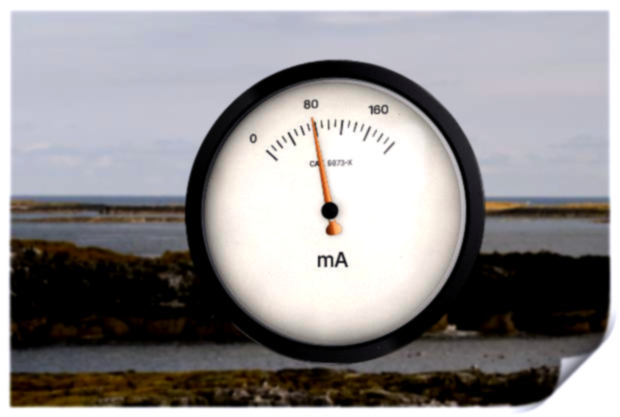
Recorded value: mA 80
